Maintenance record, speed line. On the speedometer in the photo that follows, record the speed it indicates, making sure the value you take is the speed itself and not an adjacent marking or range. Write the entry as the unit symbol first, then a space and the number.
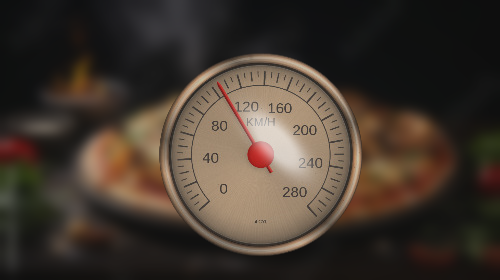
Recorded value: km/h 105
